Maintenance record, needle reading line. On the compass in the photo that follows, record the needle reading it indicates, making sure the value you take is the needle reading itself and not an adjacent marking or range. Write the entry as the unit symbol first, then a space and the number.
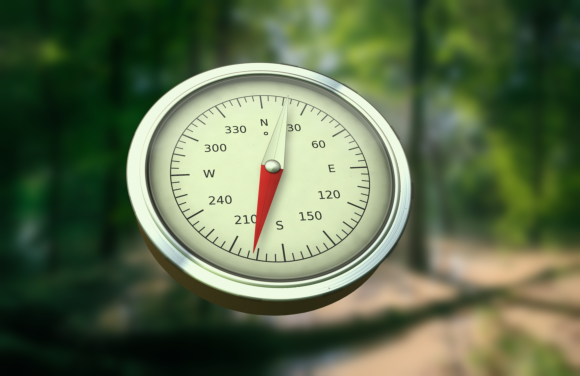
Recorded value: ° 197.5
